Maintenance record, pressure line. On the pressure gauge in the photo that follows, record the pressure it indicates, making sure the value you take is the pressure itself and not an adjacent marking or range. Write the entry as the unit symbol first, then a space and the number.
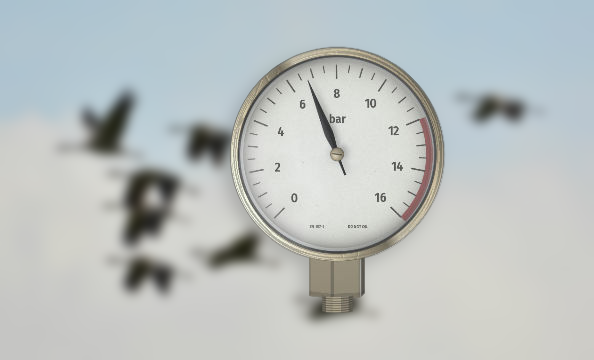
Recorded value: bar 6.75
